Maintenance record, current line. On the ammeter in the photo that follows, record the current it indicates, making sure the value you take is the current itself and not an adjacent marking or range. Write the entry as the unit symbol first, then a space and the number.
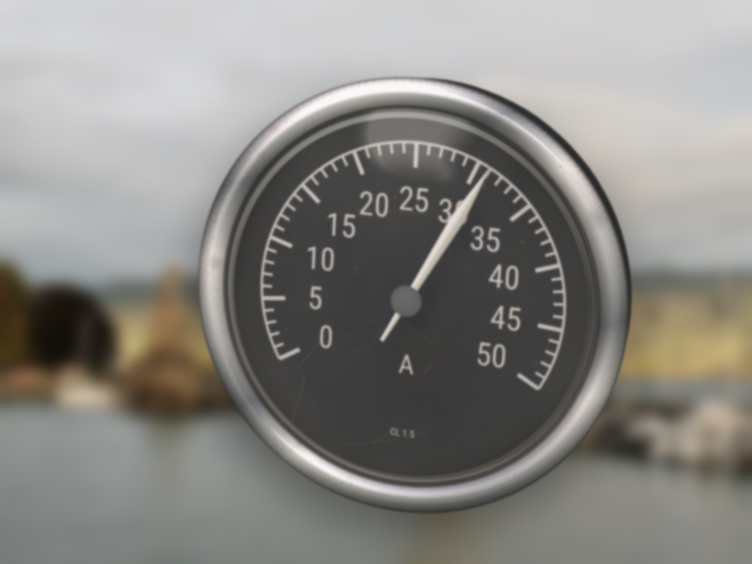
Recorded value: A 31
